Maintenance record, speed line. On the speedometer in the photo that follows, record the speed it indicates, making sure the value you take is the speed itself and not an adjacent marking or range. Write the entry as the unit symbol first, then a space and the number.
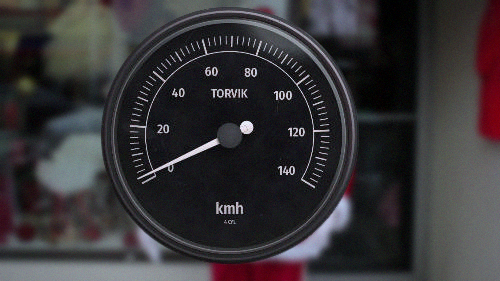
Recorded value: km/h 2
